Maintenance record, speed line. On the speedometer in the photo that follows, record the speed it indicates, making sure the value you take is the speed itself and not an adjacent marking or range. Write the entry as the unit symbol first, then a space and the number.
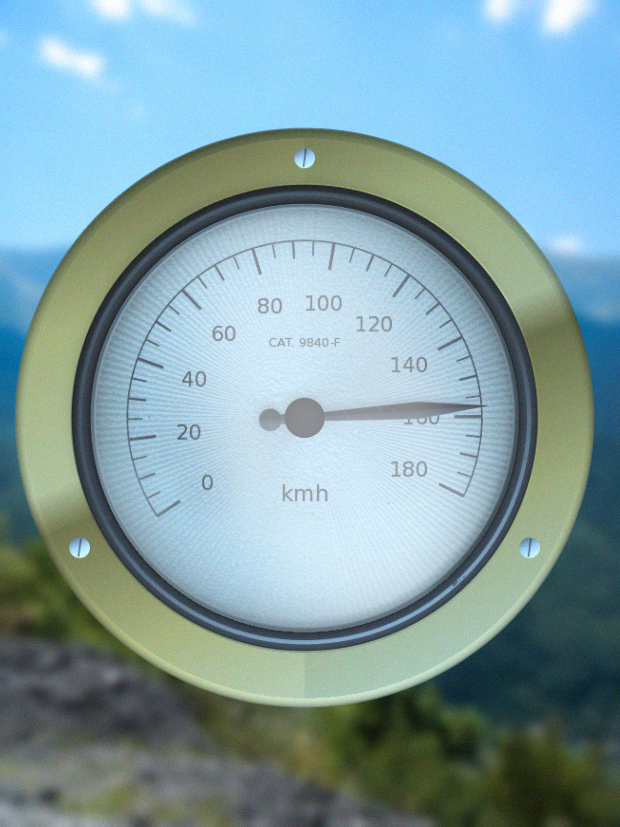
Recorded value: km/h 157.5
